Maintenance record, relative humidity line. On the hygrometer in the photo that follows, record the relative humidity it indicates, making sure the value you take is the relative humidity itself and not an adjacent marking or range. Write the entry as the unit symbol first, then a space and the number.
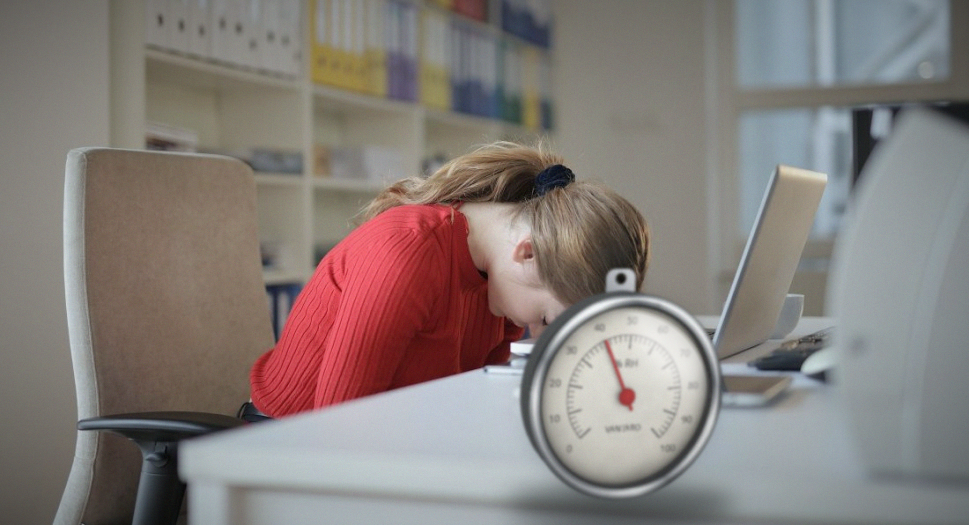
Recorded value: % 40
